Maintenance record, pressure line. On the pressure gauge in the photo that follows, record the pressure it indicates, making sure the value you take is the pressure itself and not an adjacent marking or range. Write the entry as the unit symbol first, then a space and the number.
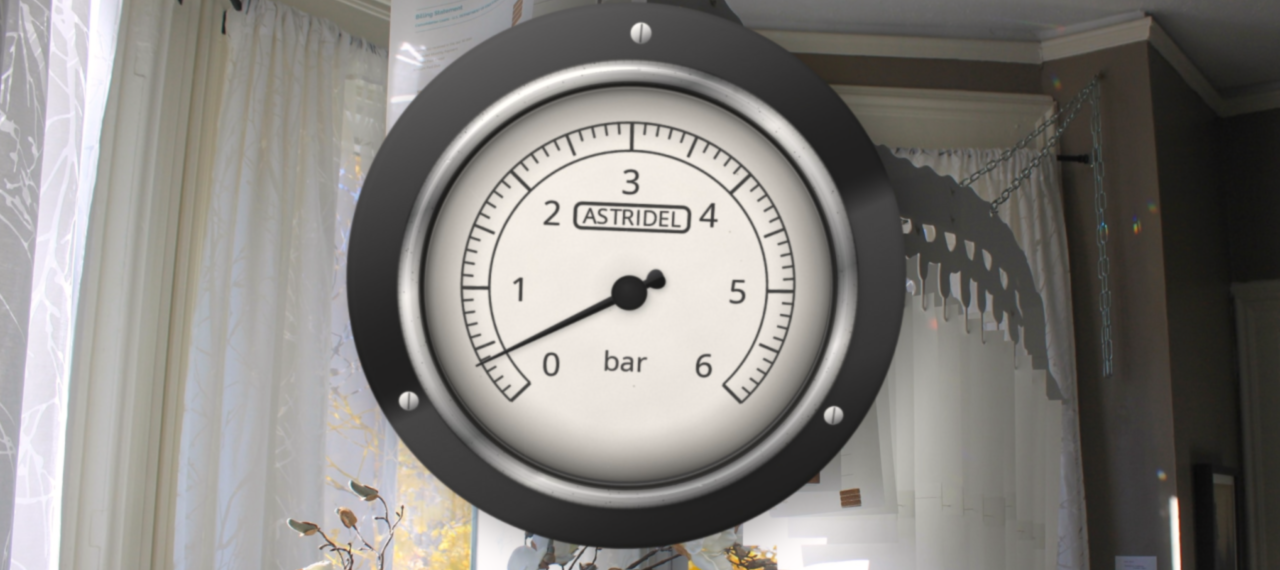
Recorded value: bar 0.4
